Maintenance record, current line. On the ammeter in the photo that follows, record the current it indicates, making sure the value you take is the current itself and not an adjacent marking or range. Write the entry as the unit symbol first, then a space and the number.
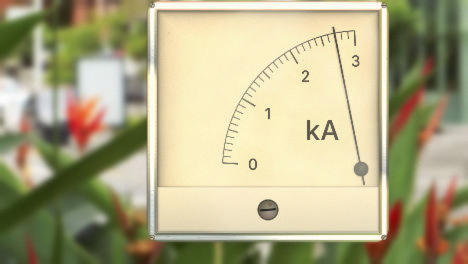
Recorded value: kA 2.7
